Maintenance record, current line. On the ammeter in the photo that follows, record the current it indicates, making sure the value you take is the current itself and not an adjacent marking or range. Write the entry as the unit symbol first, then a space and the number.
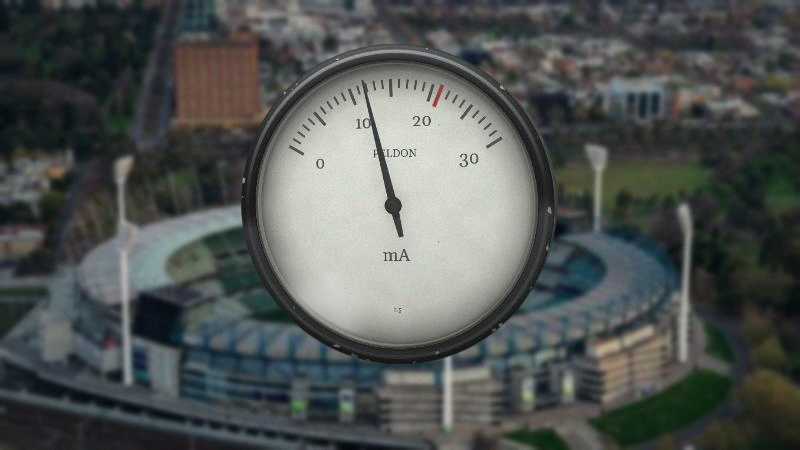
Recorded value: mA 12
